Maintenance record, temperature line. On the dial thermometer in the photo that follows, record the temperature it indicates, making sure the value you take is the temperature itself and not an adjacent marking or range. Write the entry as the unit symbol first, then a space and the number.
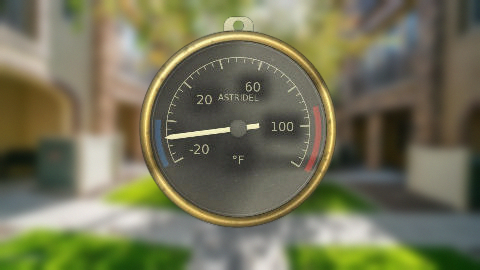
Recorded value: °F -8
